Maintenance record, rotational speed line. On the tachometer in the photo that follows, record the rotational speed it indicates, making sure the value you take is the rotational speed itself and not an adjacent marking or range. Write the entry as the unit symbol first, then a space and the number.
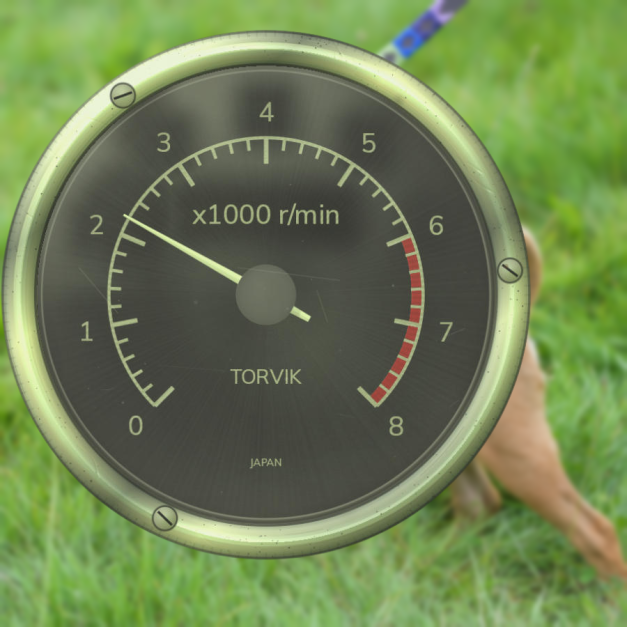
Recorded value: rpm 2200
